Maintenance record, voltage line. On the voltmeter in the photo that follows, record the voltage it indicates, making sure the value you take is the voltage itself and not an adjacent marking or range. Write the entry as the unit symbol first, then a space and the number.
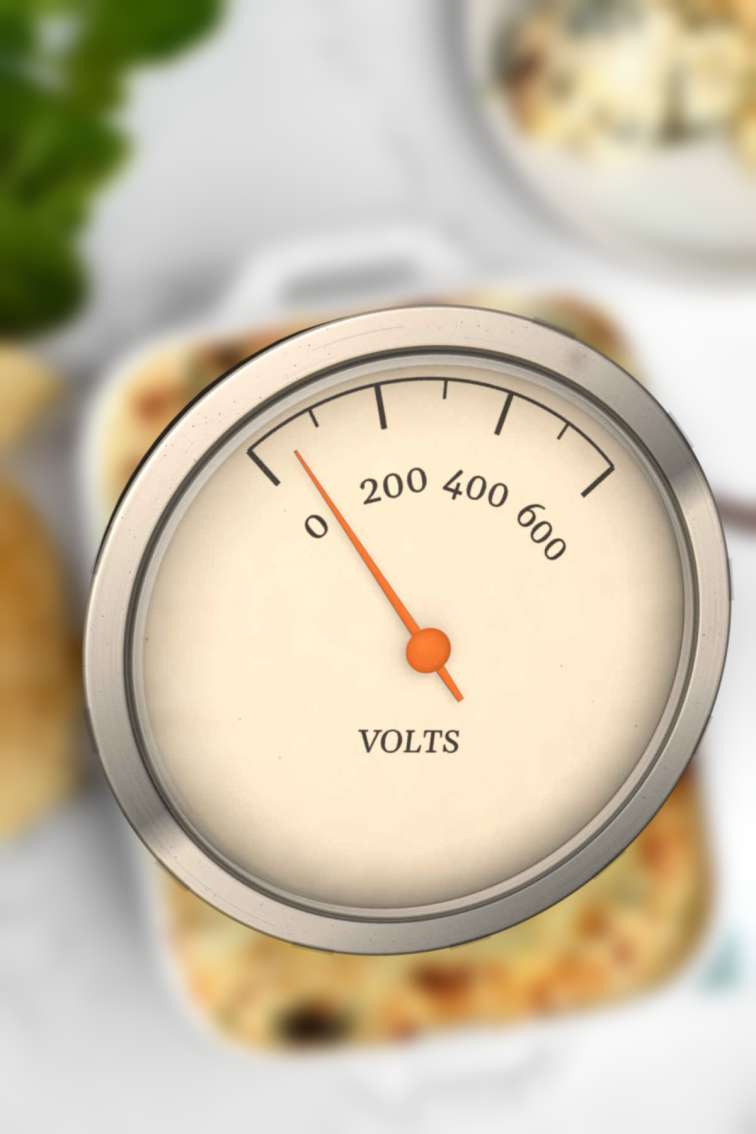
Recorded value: V 50
